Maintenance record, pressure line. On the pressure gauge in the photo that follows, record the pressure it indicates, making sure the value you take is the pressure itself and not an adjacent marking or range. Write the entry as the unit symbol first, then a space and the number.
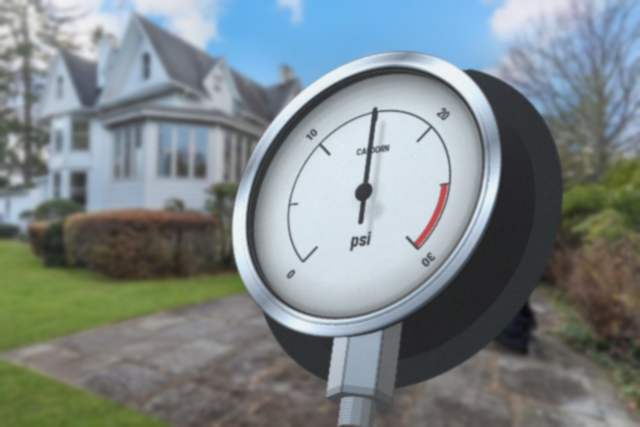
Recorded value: psi 15
